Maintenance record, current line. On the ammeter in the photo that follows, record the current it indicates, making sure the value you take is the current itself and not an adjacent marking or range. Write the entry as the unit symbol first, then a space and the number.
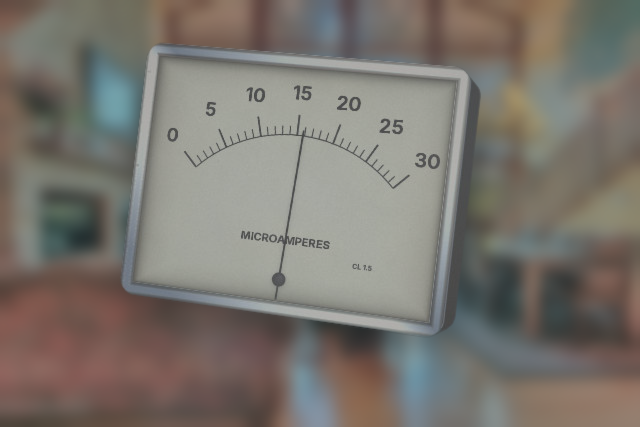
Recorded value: µA 16
